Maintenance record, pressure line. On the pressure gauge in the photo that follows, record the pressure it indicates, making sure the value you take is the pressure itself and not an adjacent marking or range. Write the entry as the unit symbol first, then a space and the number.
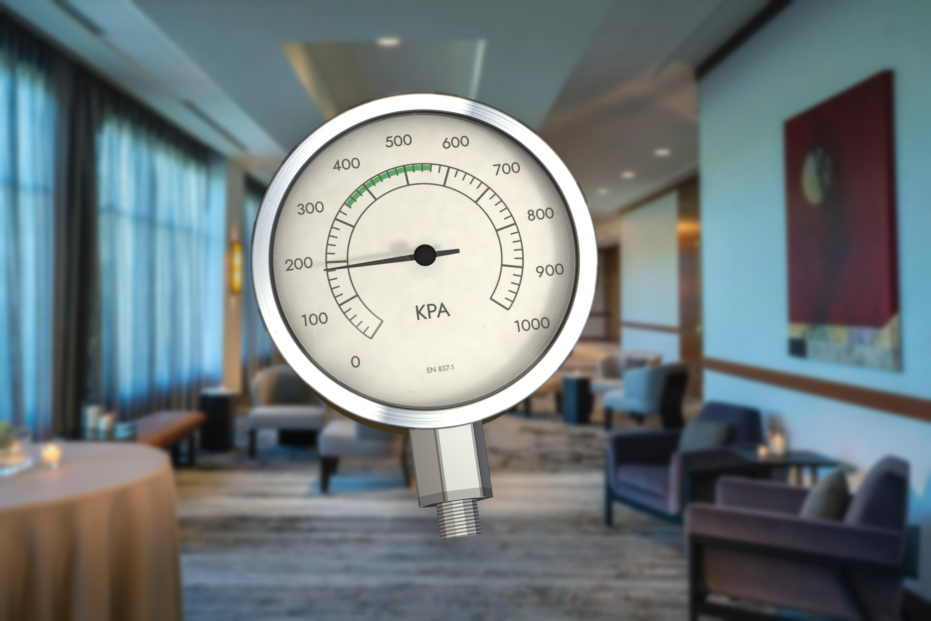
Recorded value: kPa 180
